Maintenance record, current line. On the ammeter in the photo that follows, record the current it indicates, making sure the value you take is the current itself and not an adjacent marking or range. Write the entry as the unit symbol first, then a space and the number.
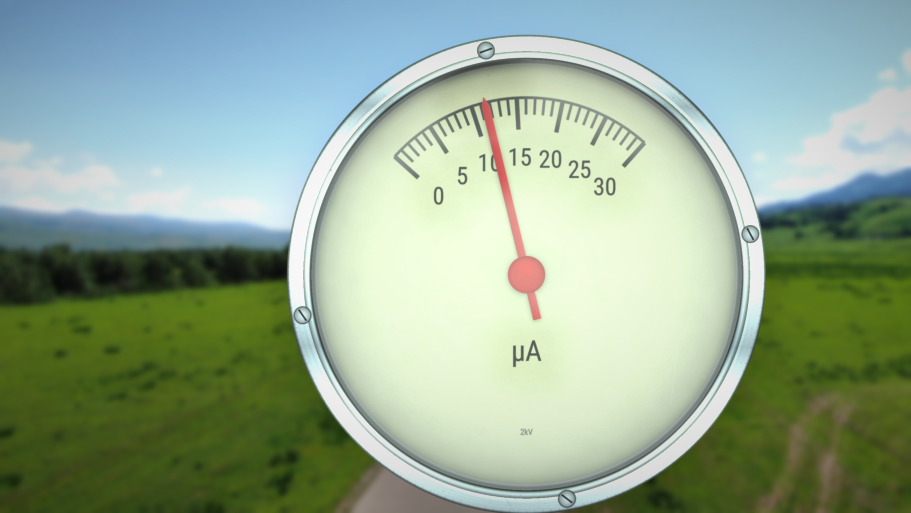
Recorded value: µA 11.5
